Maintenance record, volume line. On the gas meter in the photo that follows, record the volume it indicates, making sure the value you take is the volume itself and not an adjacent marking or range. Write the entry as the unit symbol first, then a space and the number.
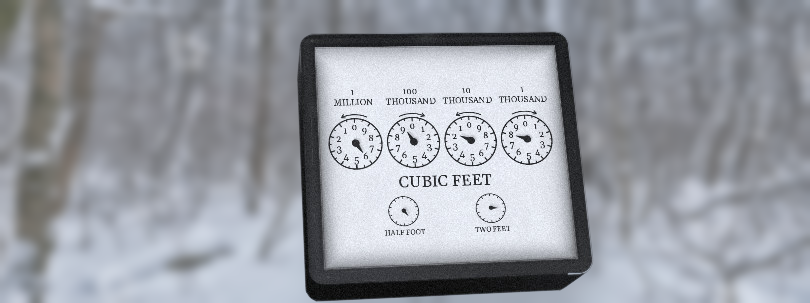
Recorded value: ft³ 591800
